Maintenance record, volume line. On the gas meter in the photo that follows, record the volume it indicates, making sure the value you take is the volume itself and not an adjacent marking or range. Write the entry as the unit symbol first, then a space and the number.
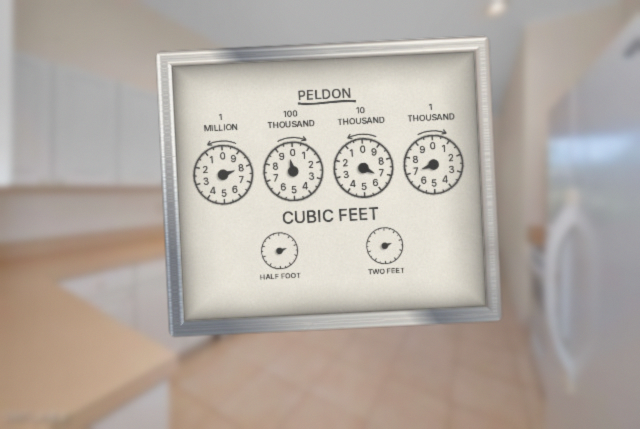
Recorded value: ft³ 796700
